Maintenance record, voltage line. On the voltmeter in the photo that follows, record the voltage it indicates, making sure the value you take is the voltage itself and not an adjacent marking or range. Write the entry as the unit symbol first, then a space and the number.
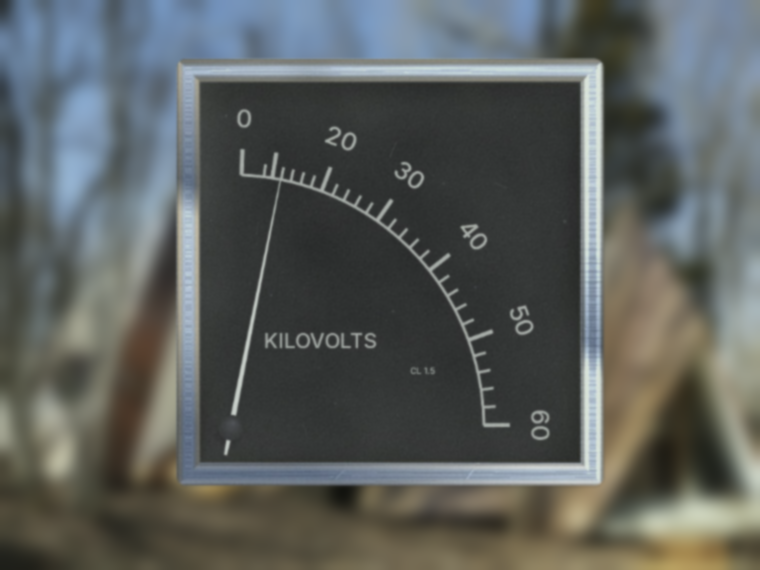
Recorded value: kV 12
